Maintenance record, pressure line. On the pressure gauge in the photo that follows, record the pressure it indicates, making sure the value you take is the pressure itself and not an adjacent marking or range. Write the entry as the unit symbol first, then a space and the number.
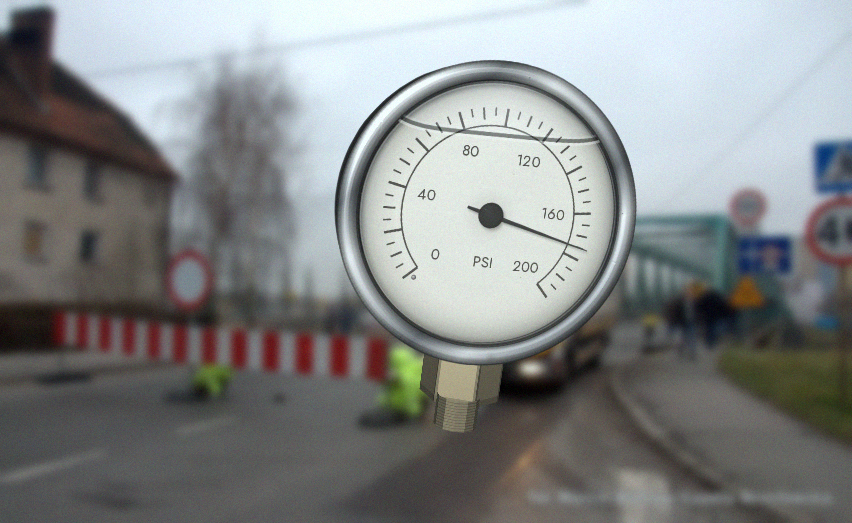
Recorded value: psi 175
